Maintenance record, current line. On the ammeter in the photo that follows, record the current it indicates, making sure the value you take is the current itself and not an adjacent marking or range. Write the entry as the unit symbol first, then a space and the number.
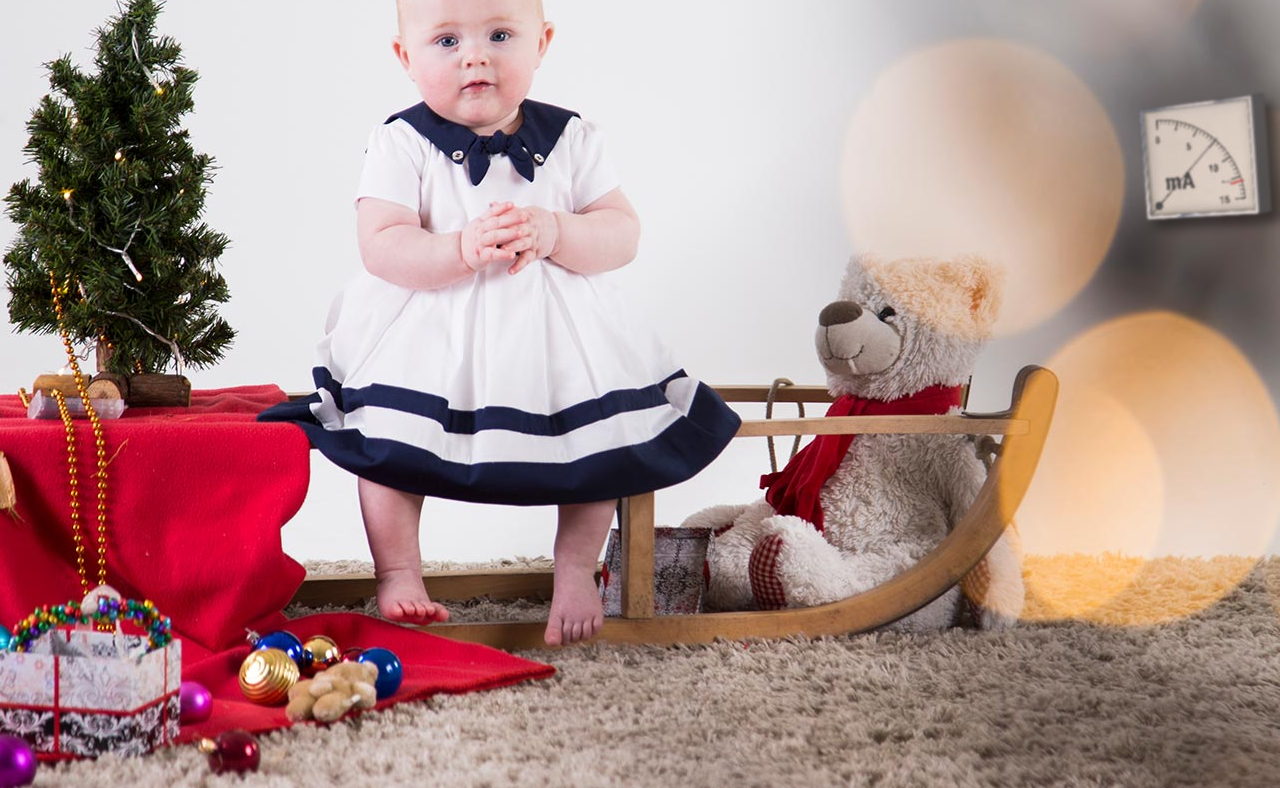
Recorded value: mA 7.5
